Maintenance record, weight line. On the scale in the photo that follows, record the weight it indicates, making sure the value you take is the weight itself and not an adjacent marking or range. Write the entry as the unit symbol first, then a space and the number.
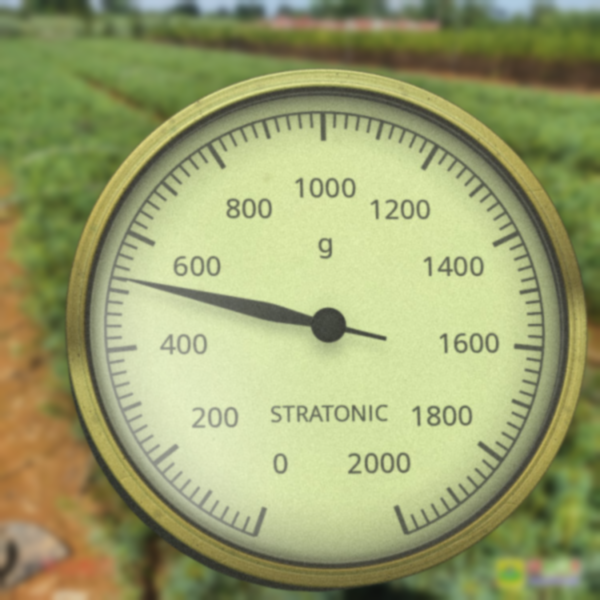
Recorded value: g 520
